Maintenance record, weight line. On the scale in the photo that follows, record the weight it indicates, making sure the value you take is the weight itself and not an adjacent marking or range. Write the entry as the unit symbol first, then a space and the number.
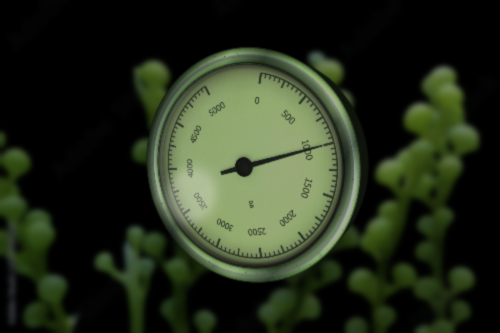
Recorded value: g 1000
